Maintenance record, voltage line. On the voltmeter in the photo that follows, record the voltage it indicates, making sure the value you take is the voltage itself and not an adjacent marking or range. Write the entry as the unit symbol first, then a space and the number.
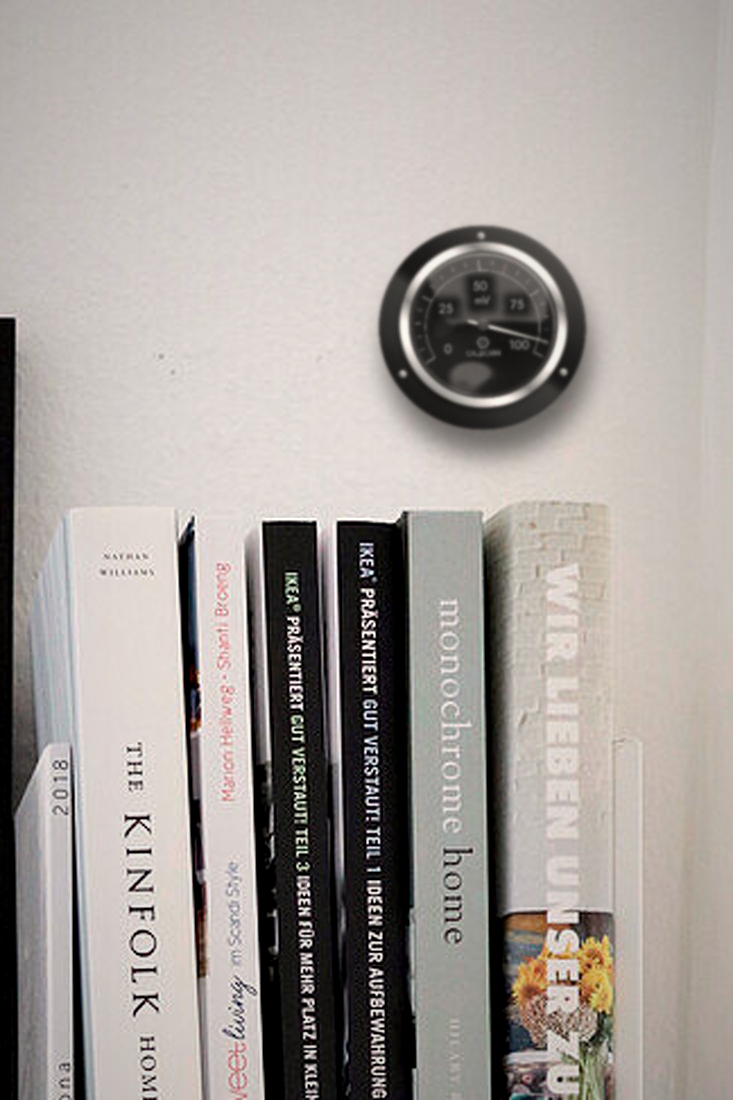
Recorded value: mV 95
